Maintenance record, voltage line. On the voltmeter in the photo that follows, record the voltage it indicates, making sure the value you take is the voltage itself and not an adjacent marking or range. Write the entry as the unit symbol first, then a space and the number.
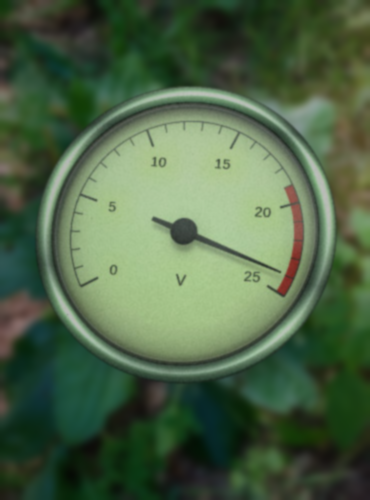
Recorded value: V 24
